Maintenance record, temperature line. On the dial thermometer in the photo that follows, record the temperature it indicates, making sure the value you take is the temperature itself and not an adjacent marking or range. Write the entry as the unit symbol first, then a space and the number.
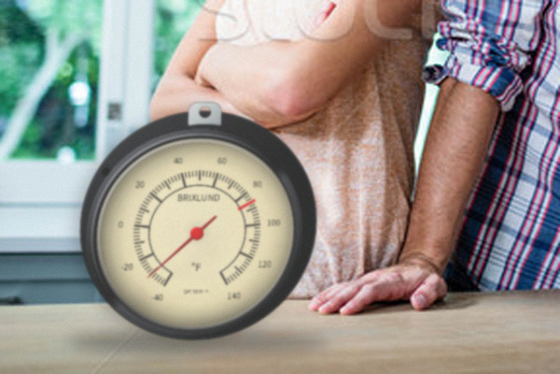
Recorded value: °F -30
